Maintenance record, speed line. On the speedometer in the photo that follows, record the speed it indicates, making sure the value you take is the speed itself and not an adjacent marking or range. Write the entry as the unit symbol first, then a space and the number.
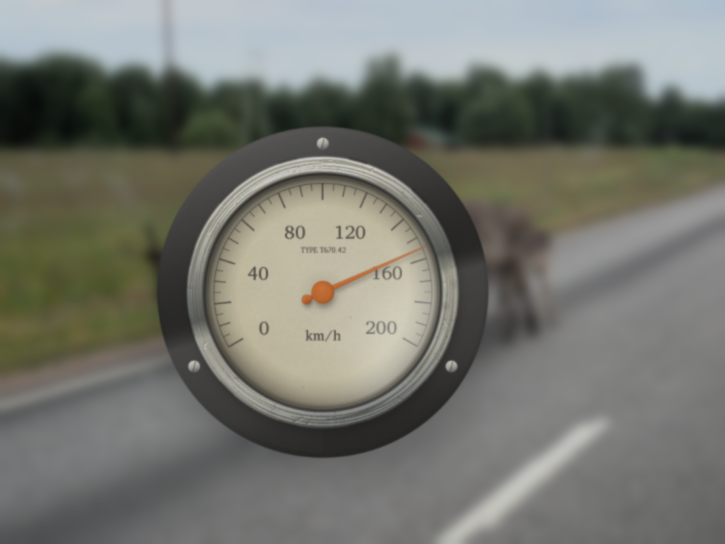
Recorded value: km/h 155
